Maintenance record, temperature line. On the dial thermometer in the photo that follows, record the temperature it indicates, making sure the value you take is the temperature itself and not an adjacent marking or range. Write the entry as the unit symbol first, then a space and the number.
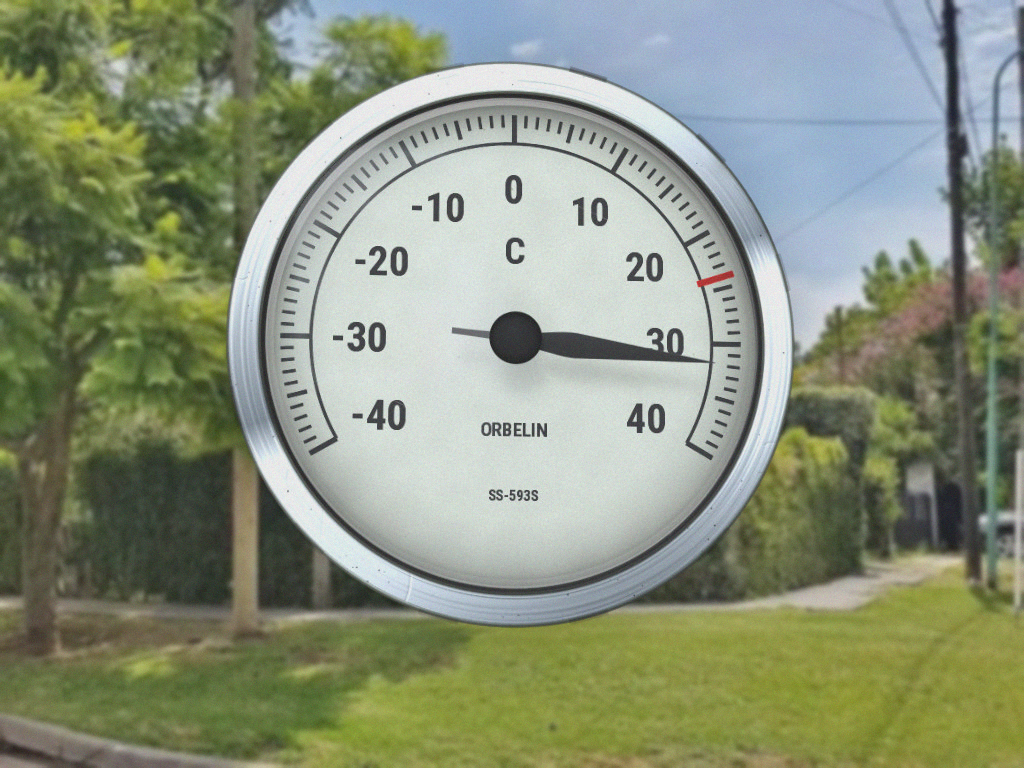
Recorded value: °C 32
